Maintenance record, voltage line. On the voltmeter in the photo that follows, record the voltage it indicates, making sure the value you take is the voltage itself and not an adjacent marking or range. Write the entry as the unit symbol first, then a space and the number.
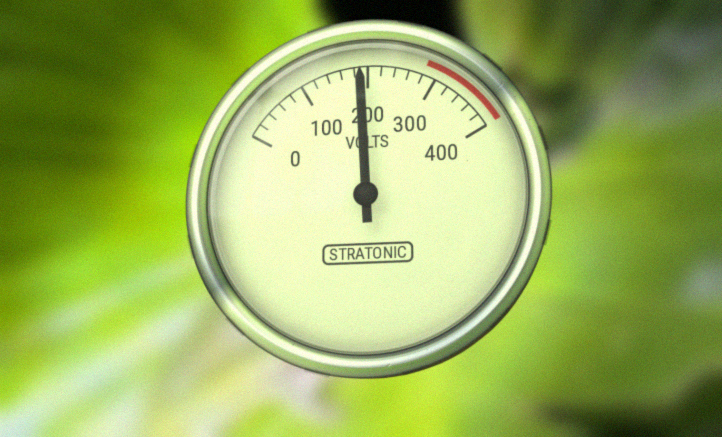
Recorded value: V 190
